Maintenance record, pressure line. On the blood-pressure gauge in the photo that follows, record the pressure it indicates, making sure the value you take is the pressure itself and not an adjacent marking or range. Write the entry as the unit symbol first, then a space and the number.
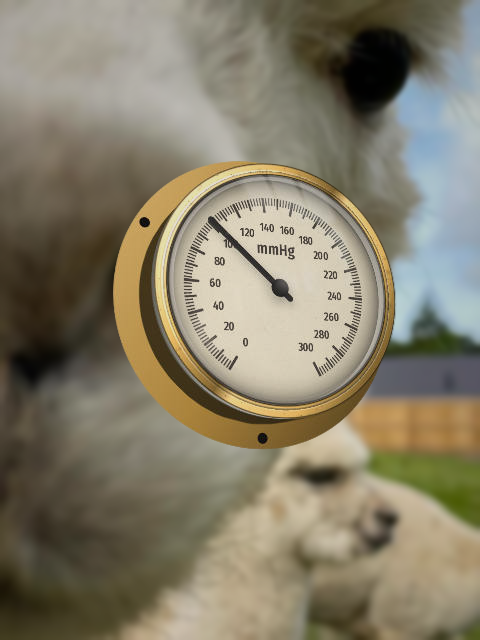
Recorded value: mmHg 100
